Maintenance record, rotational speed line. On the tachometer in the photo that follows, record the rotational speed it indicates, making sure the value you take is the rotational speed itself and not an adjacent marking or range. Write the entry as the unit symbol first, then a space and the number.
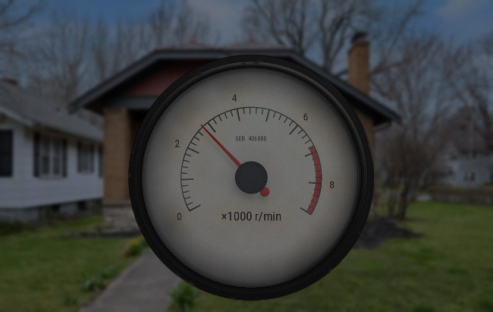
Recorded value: rpm 2800
